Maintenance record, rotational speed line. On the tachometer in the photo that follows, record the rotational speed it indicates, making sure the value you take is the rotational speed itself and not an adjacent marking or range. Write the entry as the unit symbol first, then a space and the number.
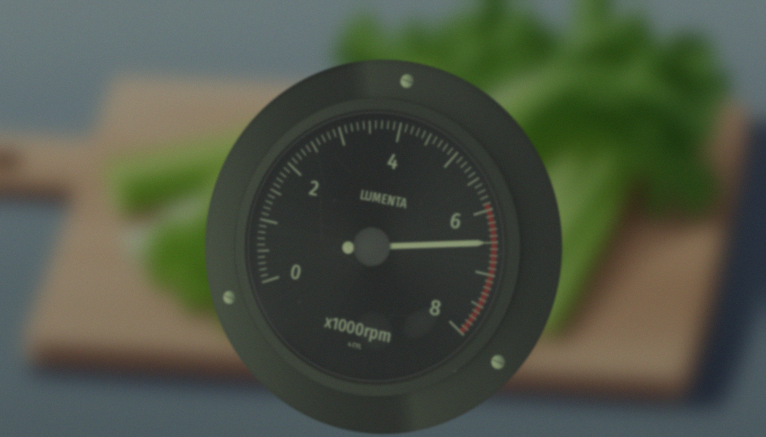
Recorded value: rpm 6500
